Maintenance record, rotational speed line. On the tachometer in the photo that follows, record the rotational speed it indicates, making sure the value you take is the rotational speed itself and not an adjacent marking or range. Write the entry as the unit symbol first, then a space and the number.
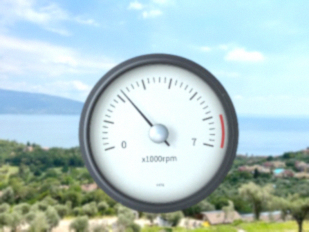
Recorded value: rpm 2200
